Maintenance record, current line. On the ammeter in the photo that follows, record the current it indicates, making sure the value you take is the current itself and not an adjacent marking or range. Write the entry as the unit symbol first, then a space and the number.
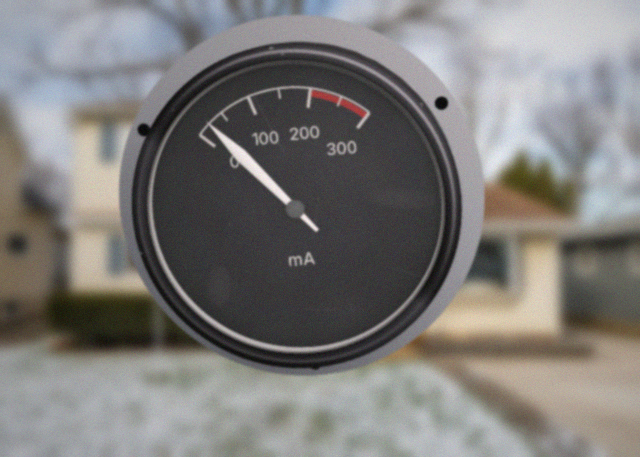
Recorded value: mA 25
